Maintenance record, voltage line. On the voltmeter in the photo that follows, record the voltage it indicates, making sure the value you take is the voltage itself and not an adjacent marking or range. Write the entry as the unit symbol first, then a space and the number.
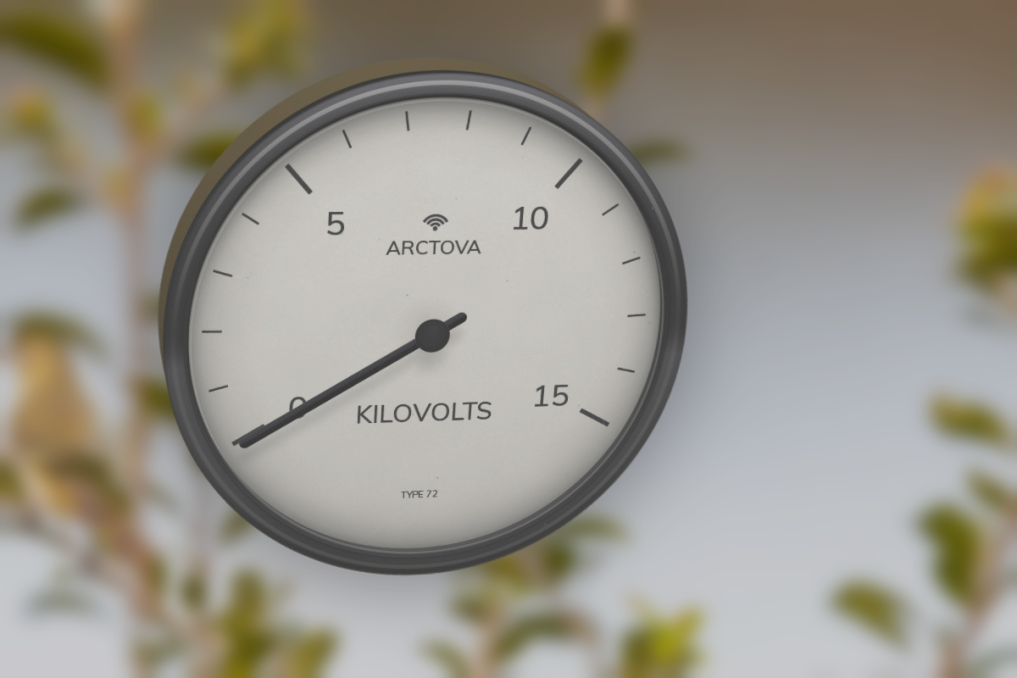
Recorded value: kV 0
